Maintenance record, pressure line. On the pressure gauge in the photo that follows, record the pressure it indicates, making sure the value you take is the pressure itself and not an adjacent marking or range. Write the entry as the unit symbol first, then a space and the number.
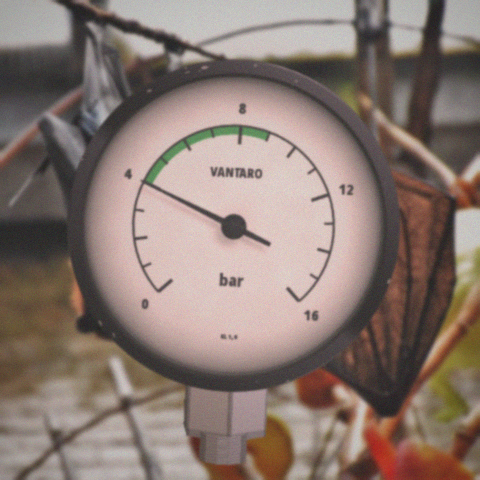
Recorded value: bar 4
